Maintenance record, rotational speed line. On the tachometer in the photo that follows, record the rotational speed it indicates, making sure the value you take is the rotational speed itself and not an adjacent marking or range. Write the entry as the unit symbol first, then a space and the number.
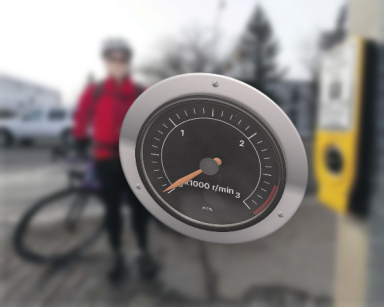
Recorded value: rpm 50
